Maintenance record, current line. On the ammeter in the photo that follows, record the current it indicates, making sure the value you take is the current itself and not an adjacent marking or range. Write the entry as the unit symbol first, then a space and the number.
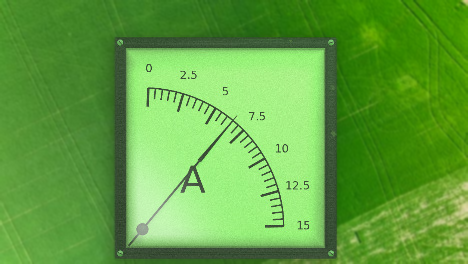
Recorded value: A 6.5
